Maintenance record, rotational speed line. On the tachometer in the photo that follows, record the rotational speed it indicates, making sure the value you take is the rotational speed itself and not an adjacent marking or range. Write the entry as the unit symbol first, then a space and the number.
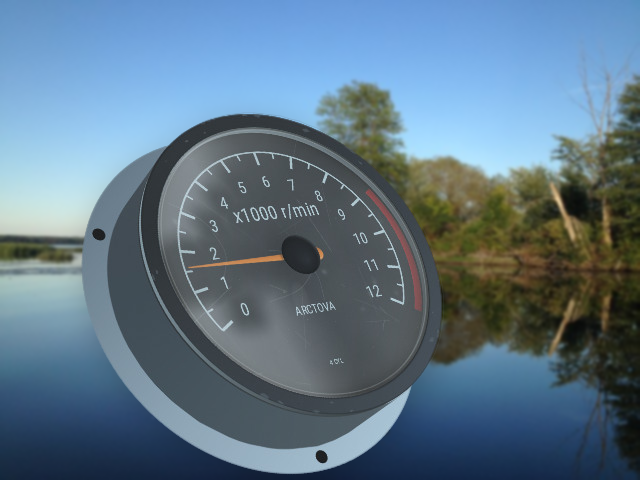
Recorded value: rpm 1500
